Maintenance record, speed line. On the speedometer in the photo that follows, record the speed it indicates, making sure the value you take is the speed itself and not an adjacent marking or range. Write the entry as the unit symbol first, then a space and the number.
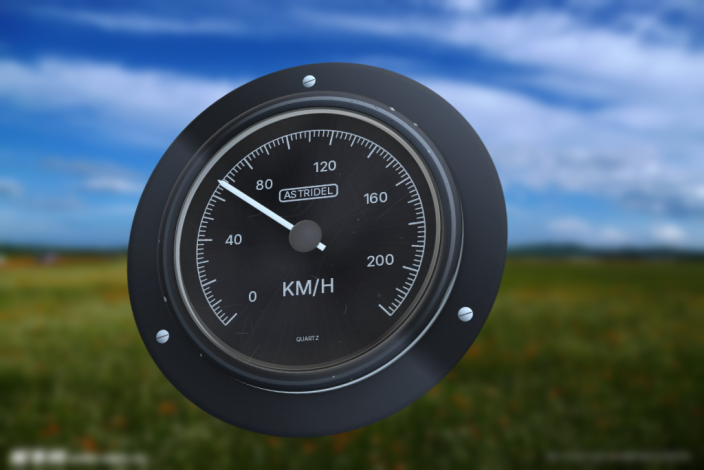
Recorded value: km/h 66
